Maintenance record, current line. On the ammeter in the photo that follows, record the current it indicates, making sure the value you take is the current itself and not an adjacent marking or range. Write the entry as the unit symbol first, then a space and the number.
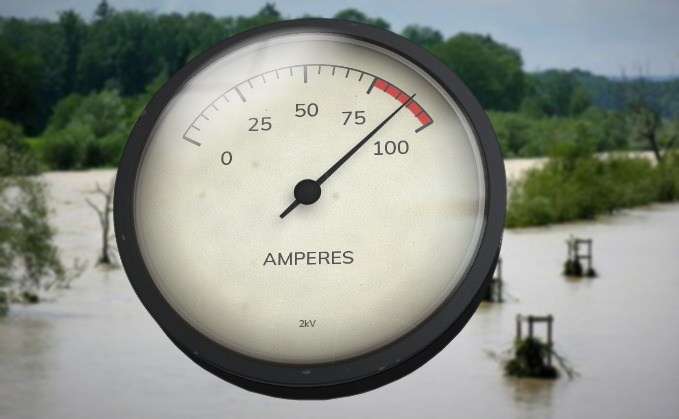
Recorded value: A 90
